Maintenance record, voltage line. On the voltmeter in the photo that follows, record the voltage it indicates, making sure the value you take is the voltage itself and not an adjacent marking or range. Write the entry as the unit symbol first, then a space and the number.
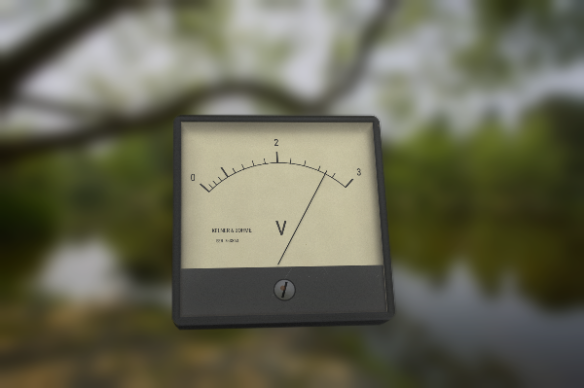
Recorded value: V 2.7
